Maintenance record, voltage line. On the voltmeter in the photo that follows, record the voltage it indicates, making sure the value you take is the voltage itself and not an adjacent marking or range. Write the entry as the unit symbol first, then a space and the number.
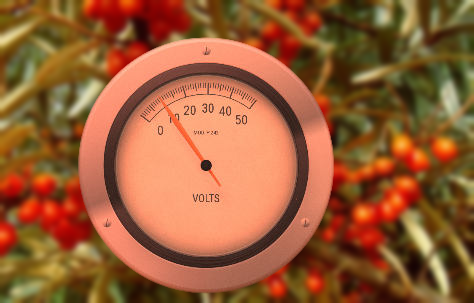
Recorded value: V 10
